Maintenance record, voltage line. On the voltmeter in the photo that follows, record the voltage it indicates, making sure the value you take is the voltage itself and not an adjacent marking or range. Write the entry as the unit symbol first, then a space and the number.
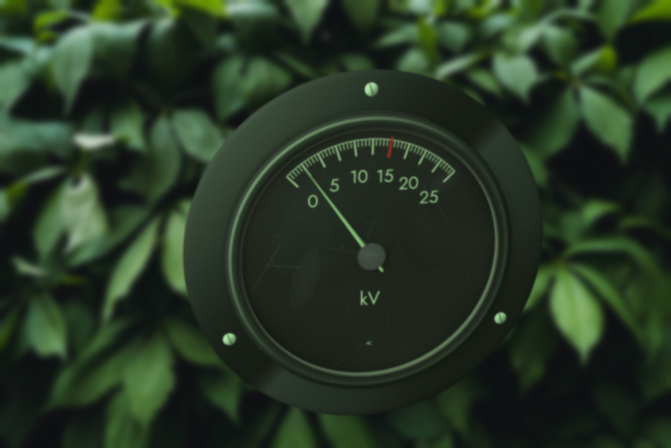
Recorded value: kV 2.5
